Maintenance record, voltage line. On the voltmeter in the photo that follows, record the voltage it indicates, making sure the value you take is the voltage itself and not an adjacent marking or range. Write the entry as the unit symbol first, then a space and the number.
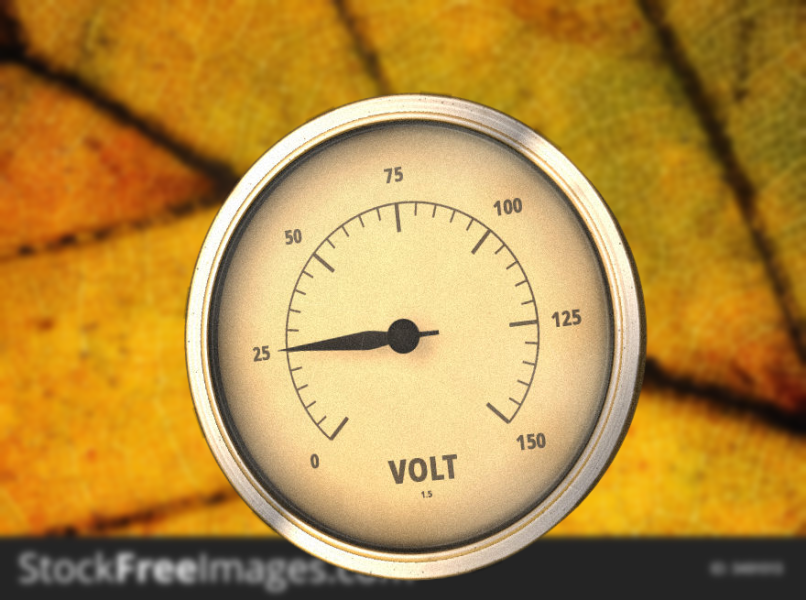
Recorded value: V 25
